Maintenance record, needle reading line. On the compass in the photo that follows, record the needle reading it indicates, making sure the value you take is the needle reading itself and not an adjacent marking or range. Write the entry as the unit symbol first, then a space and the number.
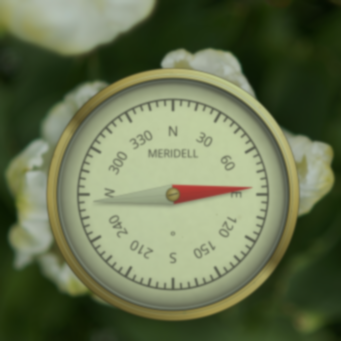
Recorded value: ° 85
